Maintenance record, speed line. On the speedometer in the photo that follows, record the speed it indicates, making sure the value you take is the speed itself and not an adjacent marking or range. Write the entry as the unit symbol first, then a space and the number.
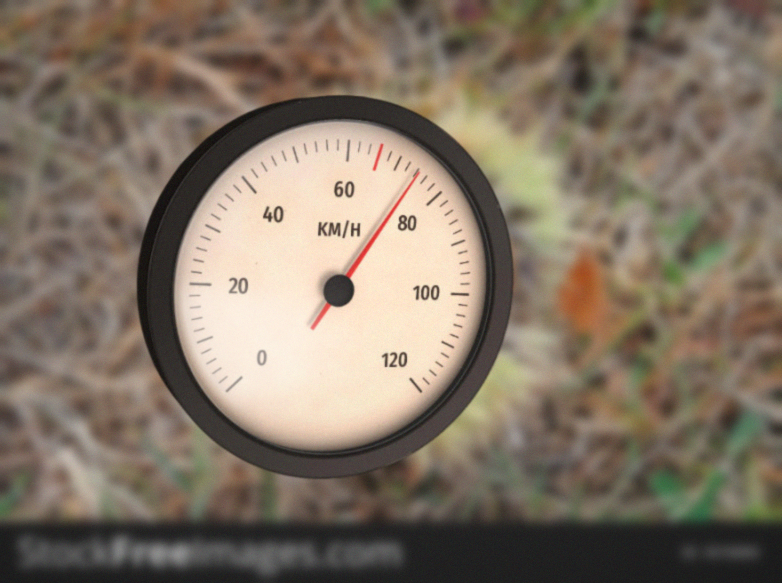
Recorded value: km/h 74
